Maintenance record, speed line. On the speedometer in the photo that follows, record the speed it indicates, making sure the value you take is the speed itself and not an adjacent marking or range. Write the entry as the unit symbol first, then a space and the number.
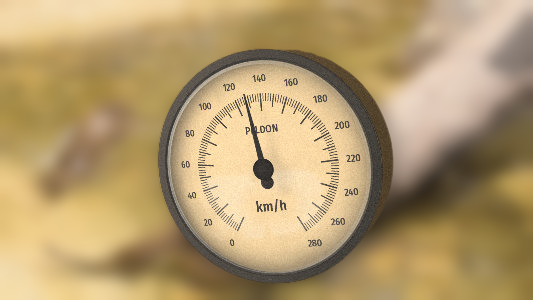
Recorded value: km/h 130
